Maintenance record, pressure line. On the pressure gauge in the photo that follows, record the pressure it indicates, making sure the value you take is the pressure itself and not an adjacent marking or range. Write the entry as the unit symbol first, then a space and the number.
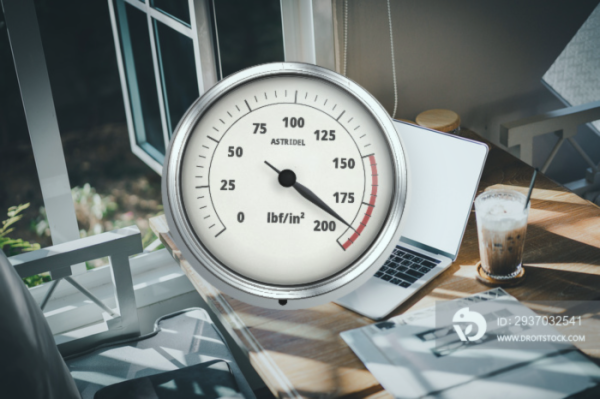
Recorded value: psi 190
